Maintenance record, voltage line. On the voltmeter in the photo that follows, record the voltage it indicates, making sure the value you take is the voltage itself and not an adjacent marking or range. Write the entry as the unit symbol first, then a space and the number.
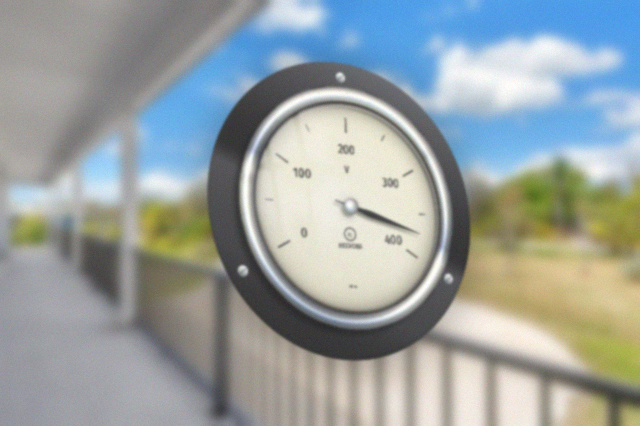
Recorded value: V 375
